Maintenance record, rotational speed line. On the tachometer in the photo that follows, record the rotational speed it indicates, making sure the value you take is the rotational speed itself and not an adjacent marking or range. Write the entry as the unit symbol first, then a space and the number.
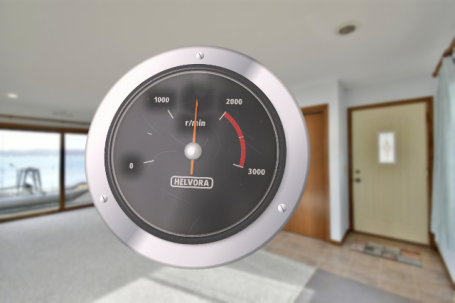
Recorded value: rpm 1500
